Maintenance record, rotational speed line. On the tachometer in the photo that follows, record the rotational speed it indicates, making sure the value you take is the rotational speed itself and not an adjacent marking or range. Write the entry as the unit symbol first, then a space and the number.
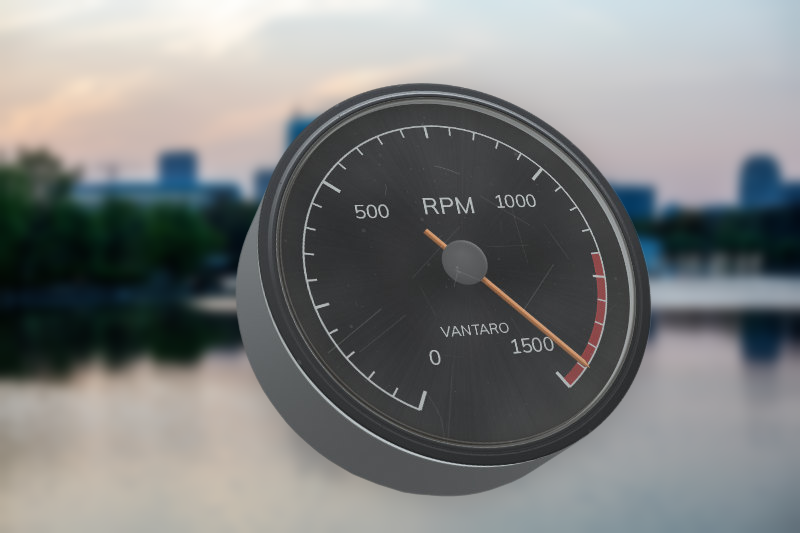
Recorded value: rpm 1450
